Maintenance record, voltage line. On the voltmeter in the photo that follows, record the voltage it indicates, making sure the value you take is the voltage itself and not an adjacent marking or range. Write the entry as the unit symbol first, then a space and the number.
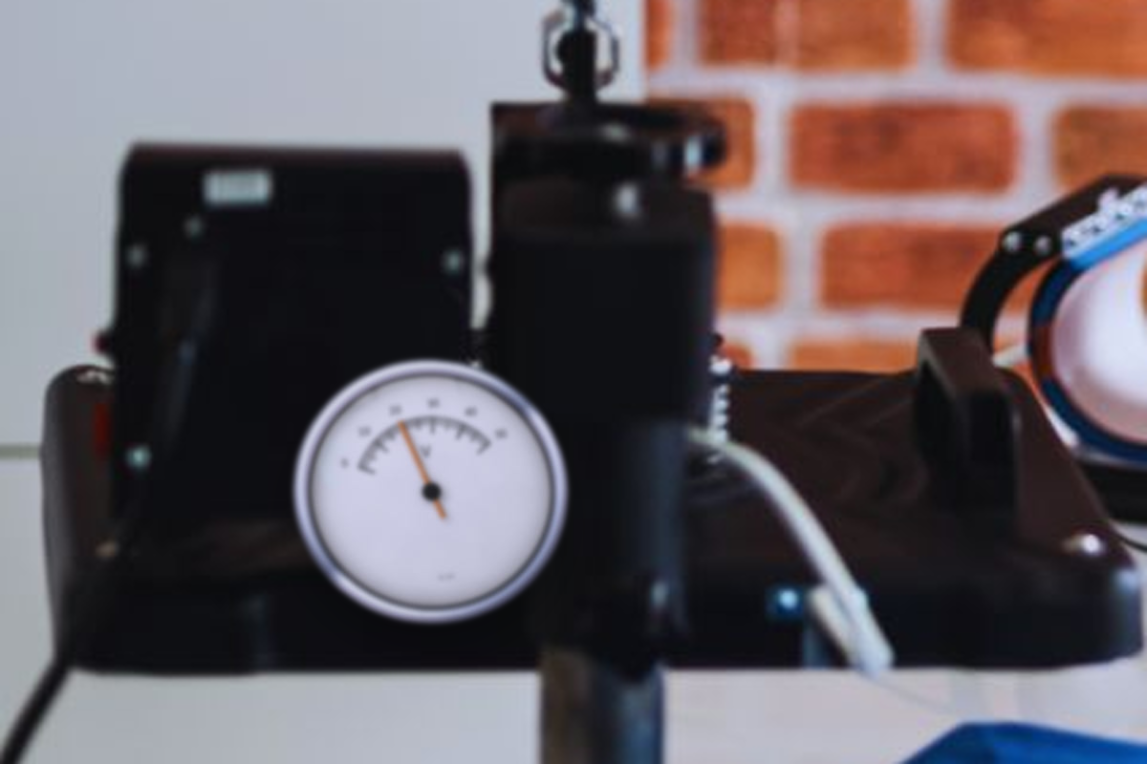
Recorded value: V 20
